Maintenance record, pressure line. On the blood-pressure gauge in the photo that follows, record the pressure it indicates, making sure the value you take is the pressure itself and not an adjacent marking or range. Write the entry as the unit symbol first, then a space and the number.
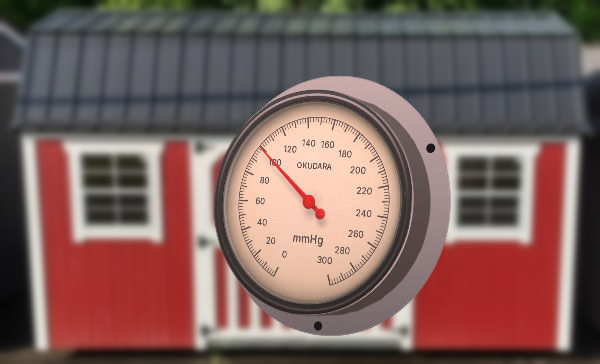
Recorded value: mmHg 100
